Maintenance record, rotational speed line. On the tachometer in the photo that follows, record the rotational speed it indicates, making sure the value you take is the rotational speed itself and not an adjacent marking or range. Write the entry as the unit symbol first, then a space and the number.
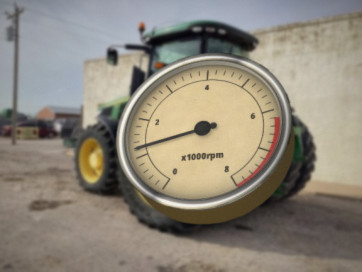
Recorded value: rpm 1200
